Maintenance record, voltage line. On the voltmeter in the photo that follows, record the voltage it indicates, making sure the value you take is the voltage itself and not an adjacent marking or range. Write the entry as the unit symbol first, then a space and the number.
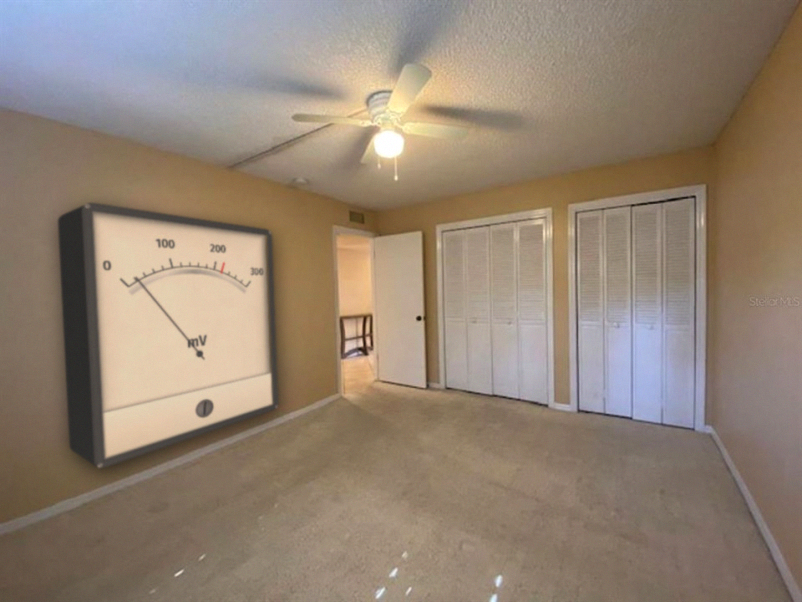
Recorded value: mV 20
